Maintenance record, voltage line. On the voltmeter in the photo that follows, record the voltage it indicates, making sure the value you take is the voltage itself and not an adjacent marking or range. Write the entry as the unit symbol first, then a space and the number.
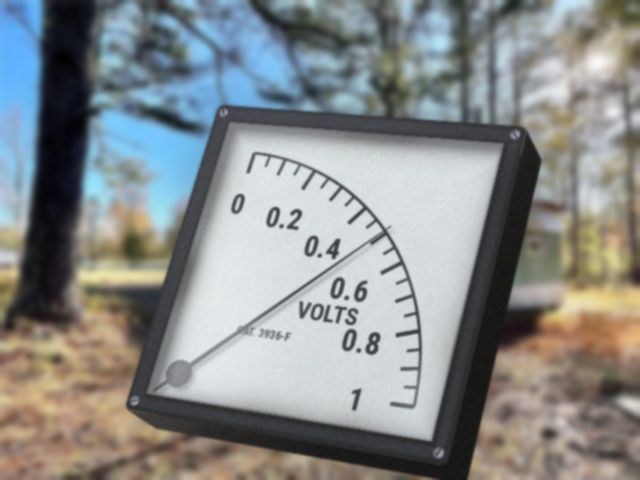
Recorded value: V 0.5
